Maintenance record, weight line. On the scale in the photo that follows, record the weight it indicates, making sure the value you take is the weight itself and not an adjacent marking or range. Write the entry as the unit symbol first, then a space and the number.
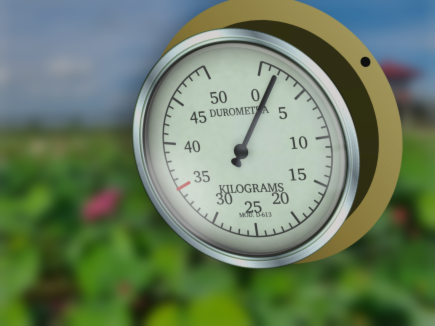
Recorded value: kg 2
